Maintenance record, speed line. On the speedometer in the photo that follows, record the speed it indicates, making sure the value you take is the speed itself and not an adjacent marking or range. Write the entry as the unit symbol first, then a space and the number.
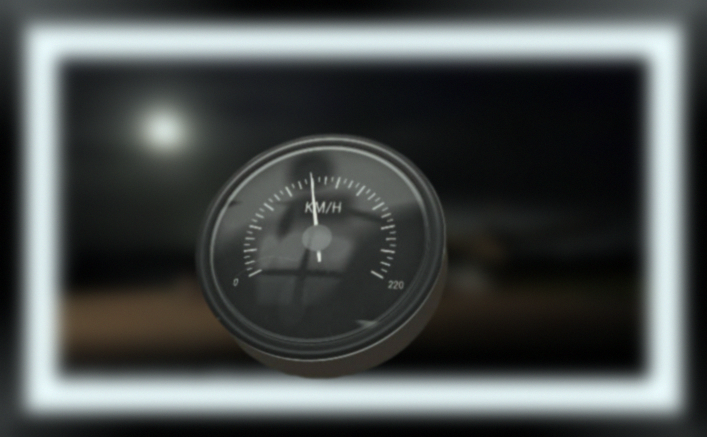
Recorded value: km/h 100
